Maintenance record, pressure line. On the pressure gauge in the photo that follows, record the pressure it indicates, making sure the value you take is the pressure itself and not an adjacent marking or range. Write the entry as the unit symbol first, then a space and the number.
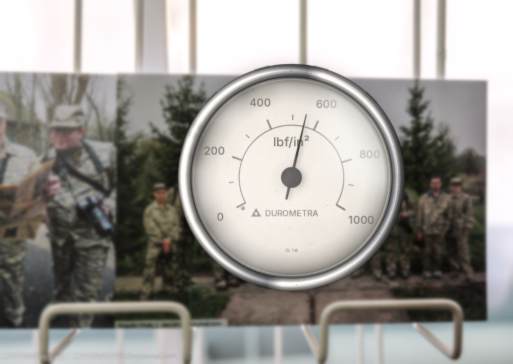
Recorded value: psi 550
